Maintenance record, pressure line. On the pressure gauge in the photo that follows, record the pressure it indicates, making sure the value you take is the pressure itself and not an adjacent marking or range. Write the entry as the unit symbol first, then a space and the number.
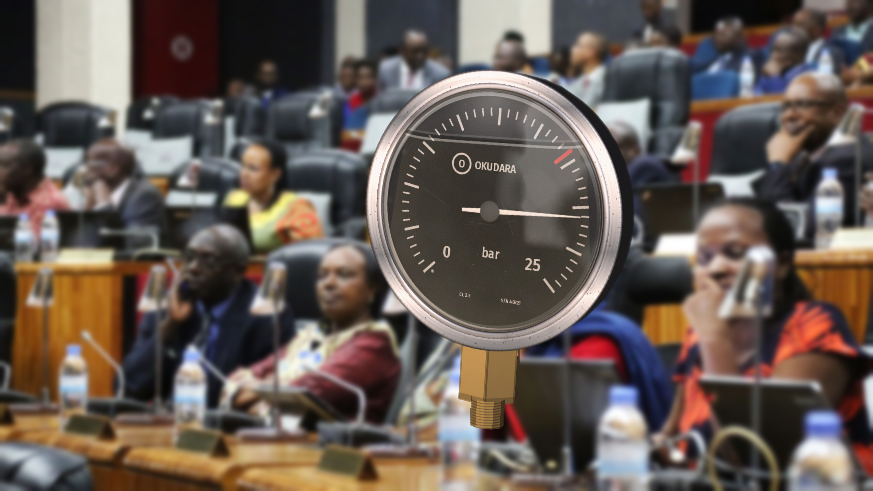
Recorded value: bar 20.5
